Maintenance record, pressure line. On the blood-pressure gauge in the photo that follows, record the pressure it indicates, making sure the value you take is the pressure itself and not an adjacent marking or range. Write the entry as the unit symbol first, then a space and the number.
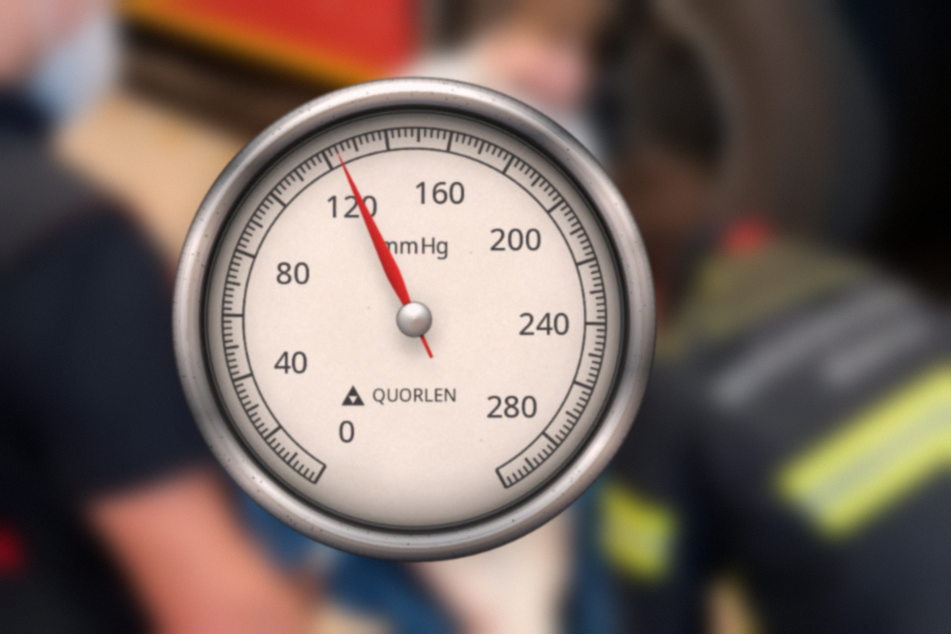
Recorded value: mmHg 124
